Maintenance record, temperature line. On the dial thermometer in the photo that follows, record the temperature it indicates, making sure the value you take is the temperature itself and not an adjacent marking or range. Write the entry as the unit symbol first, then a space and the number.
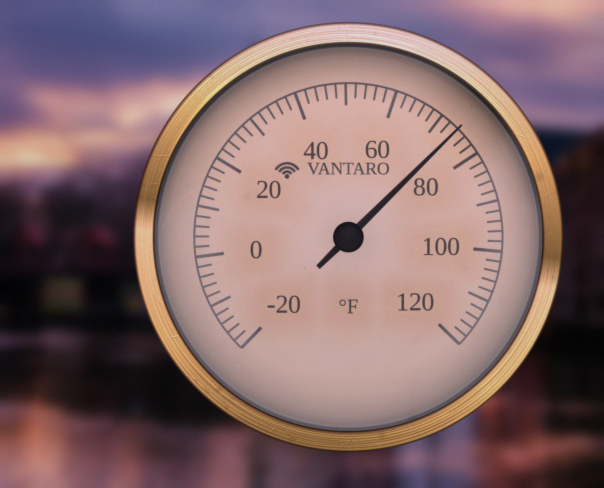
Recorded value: °F 74
